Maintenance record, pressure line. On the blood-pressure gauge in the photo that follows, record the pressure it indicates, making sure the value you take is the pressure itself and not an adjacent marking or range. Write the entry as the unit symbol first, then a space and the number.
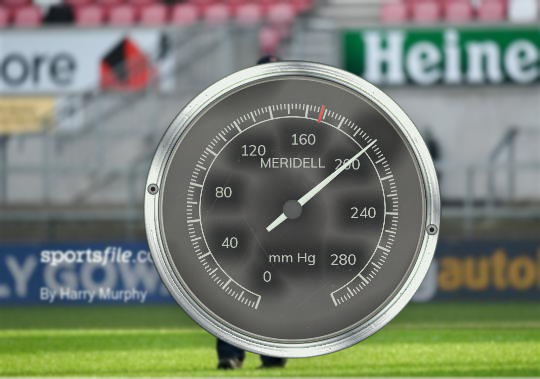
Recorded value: mmHg 200
